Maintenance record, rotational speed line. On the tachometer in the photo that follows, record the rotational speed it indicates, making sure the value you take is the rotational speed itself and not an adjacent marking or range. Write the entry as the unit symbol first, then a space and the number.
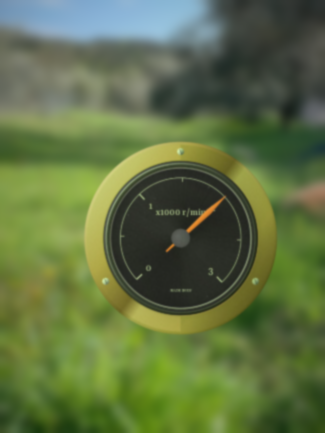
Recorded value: rpm 2000
